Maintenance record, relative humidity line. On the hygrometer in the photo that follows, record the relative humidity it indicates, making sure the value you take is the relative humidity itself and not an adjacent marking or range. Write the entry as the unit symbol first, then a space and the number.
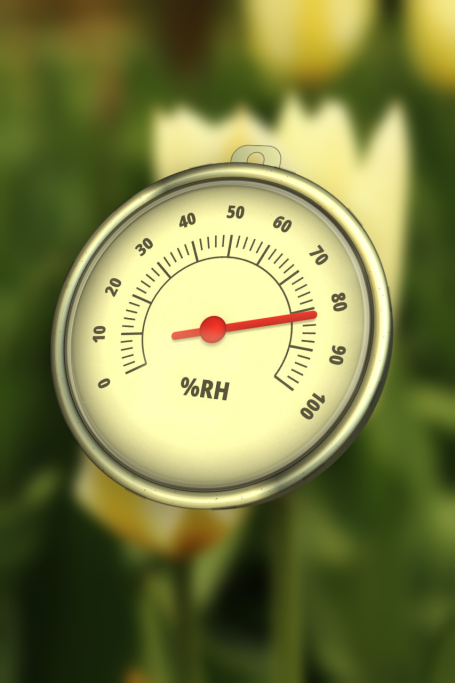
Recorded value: % 82
